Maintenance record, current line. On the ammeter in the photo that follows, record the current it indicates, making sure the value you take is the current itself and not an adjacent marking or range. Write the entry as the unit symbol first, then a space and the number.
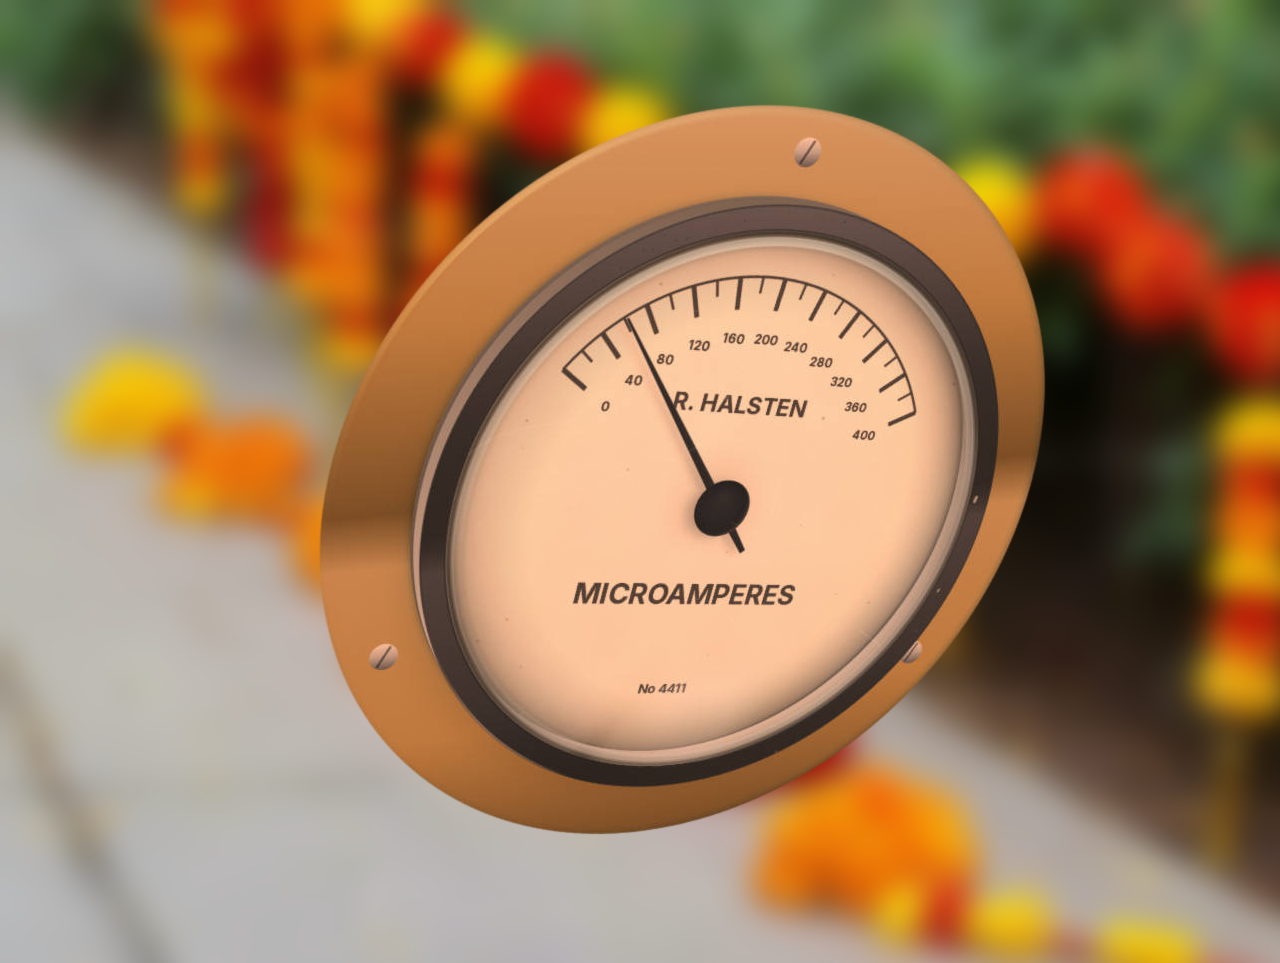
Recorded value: µA 60
